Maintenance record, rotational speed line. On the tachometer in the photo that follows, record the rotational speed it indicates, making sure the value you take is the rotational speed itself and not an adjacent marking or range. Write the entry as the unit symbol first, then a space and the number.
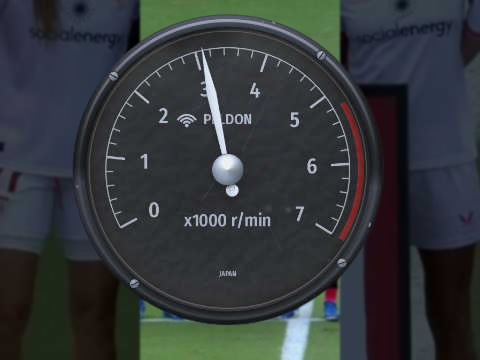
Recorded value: rpm 3100
